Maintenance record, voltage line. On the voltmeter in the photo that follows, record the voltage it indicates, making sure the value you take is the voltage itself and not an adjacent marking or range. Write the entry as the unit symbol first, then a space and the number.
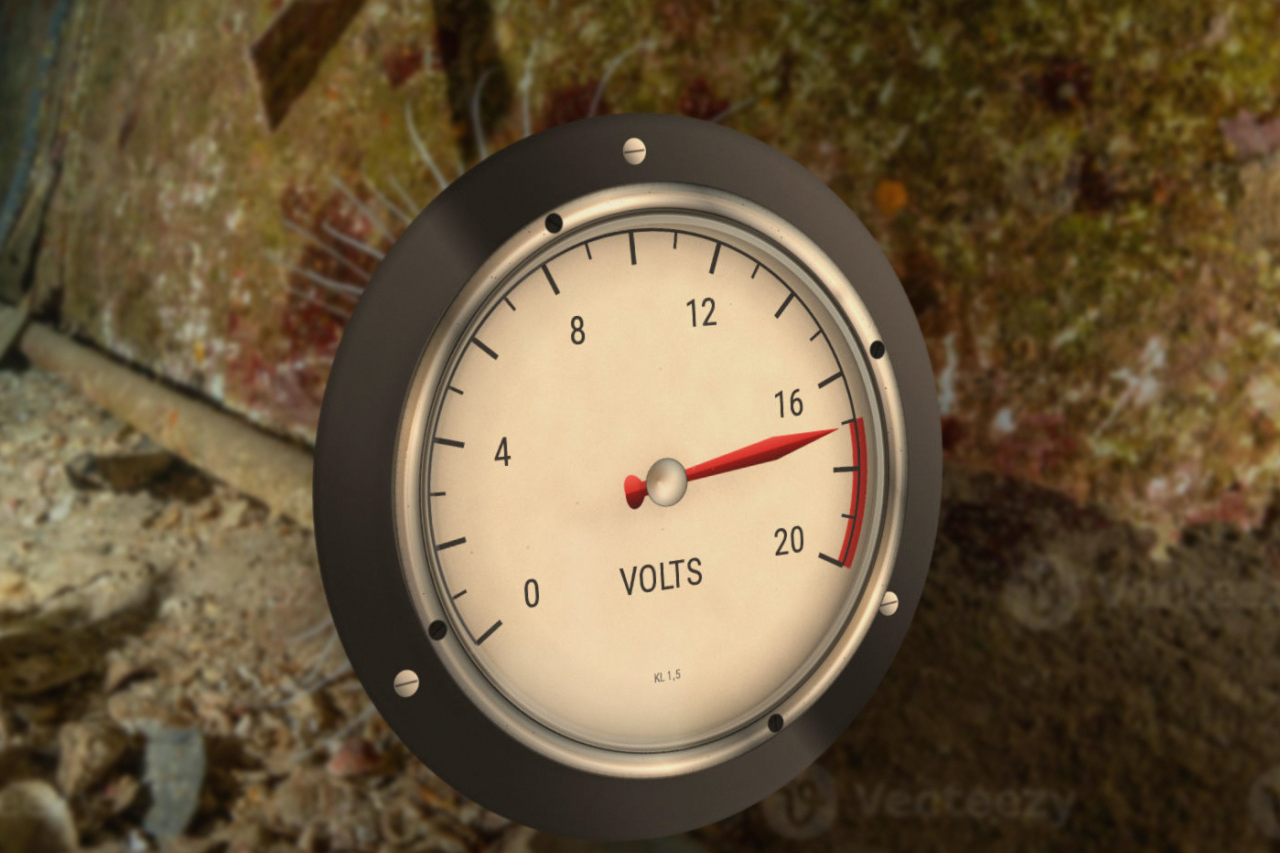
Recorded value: V 17
